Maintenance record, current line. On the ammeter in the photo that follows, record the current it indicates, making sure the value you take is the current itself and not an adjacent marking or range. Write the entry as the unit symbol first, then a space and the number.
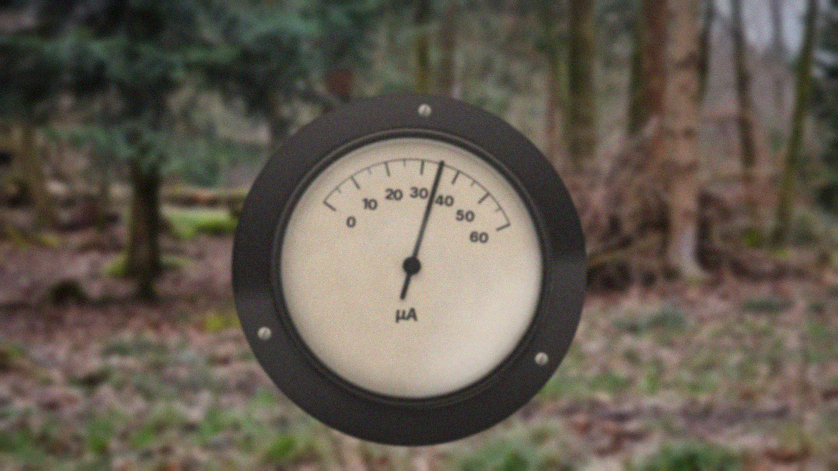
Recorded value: µA 35
